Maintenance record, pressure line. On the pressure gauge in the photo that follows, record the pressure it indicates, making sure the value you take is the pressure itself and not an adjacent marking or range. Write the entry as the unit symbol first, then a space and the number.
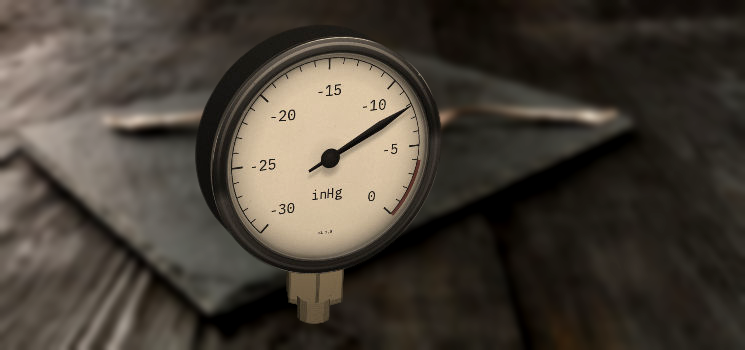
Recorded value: inHg -8
